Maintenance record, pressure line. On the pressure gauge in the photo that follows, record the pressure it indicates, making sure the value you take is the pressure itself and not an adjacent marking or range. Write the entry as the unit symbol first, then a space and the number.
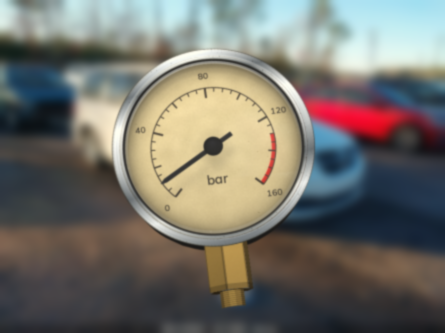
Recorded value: bar 10
